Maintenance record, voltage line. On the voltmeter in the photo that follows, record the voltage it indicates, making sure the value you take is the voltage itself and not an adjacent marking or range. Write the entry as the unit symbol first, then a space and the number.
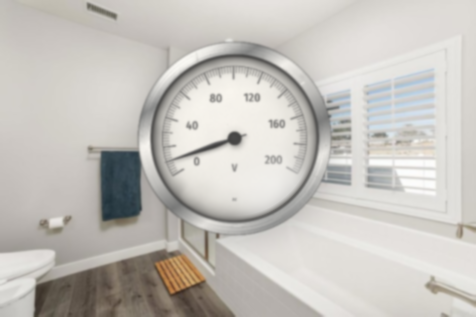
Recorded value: V 10
